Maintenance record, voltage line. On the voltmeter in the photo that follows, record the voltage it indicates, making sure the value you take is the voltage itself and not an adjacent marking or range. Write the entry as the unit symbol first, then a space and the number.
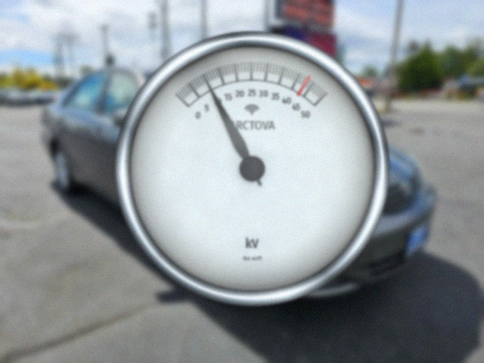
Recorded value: kV 10
